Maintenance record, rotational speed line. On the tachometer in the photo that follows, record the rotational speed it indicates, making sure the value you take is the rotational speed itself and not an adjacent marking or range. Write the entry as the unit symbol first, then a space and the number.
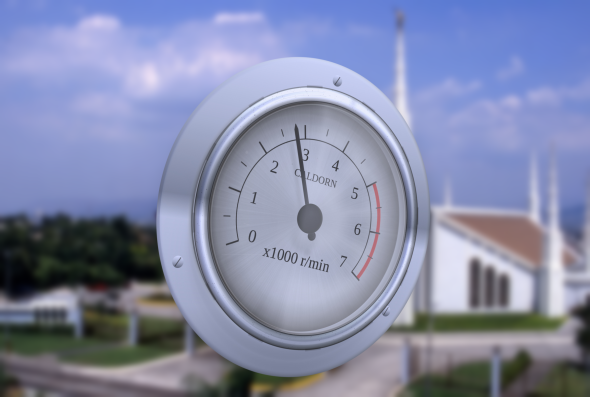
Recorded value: rpm 2750
